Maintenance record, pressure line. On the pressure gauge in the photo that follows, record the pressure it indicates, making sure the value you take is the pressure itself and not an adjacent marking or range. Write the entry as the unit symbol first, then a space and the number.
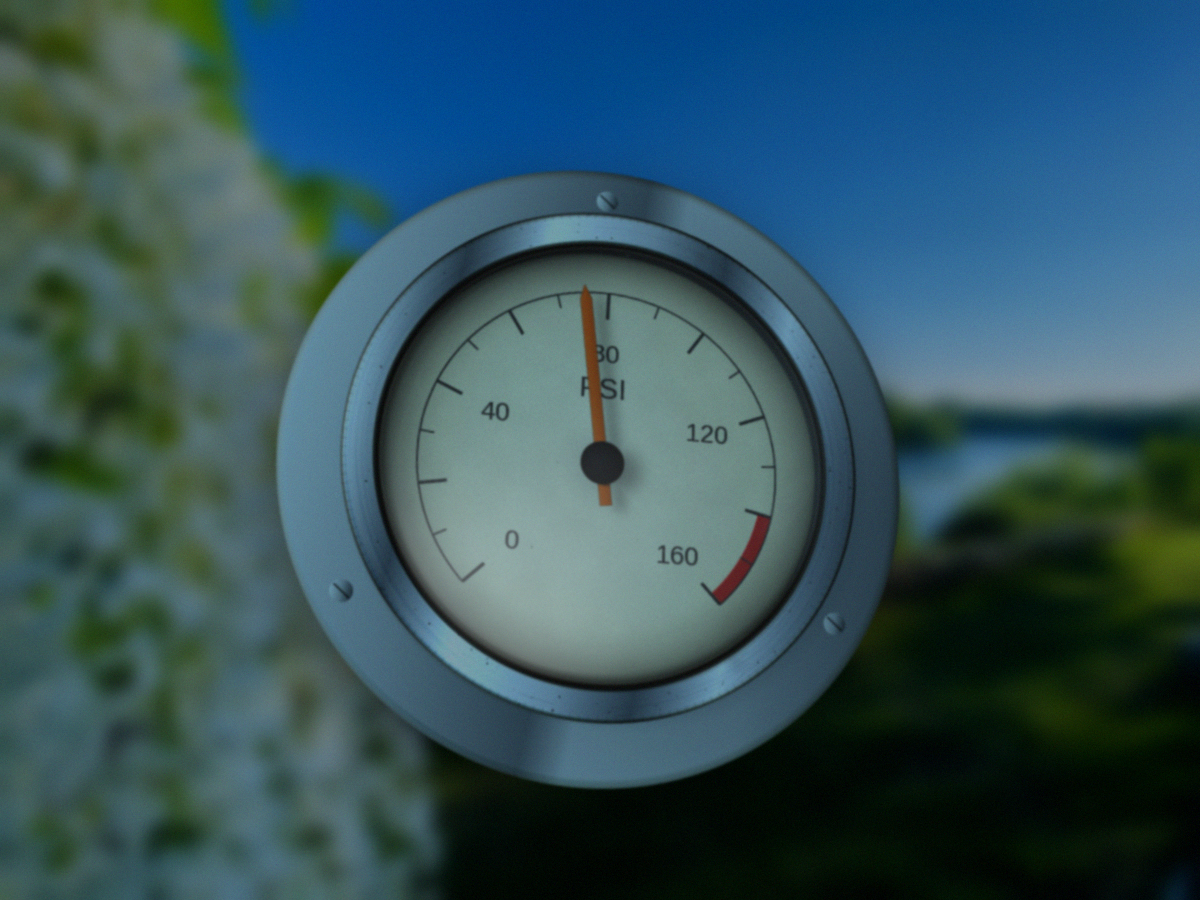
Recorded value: psi 75
